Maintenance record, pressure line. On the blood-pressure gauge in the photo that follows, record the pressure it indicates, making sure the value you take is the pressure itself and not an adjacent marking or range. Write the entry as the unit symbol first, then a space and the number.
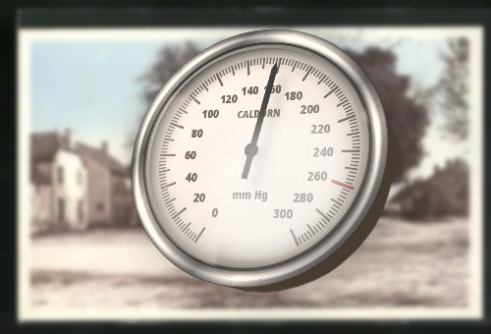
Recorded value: mmHg 160
